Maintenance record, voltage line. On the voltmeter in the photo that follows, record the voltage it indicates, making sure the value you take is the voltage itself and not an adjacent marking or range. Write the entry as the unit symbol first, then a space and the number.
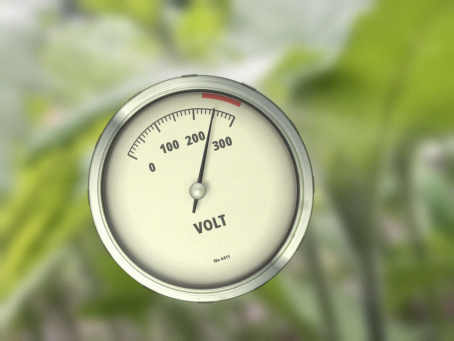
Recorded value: V 250
